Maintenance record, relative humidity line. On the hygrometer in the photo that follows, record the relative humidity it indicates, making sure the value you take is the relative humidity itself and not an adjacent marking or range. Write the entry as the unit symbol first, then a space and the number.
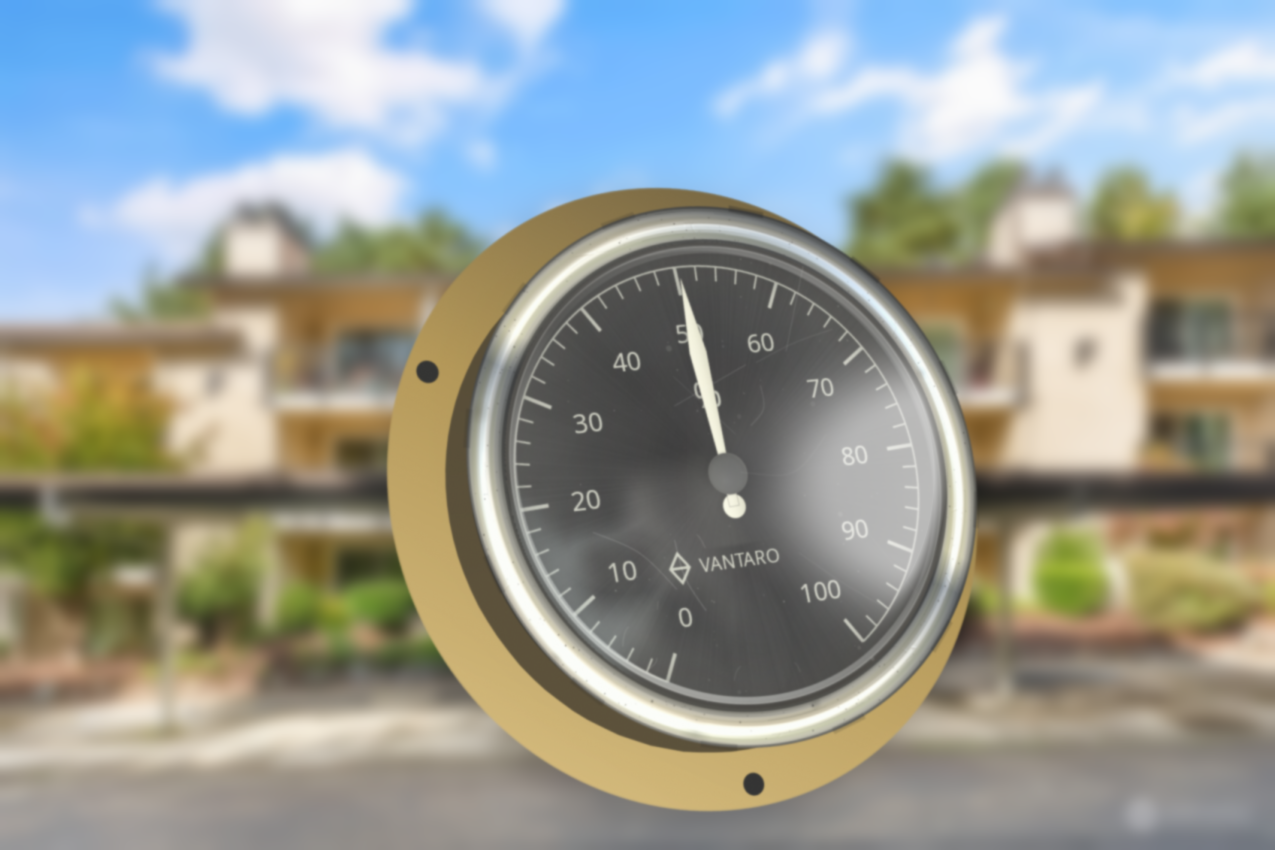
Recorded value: % 50
